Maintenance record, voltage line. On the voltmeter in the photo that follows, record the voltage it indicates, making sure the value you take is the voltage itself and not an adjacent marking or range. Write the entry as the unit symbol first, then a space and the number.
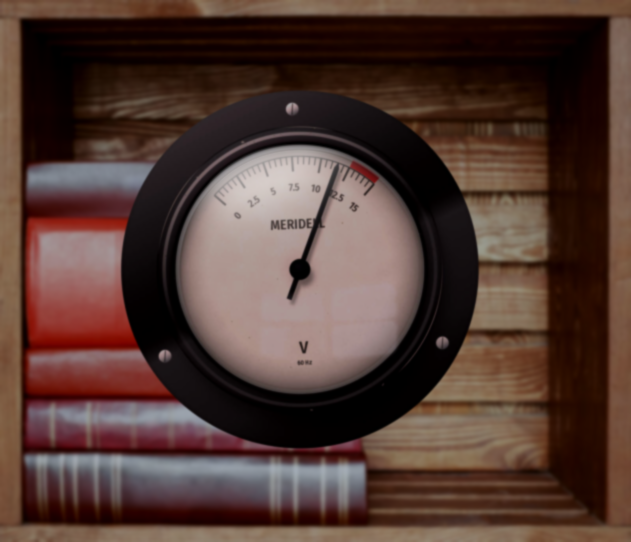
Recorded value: V 11.5
